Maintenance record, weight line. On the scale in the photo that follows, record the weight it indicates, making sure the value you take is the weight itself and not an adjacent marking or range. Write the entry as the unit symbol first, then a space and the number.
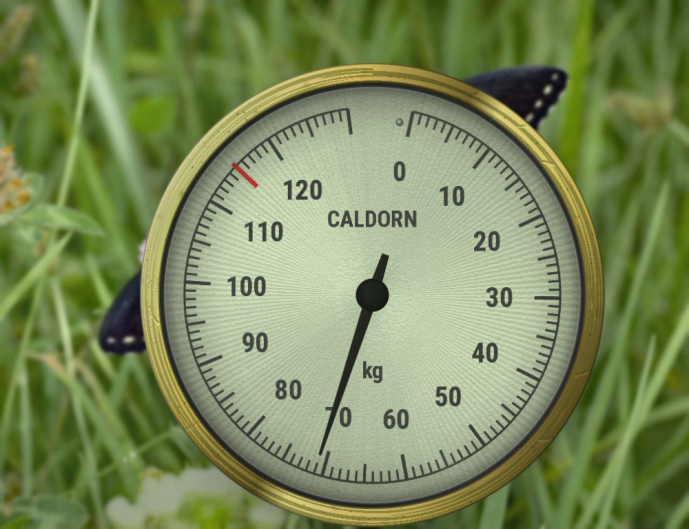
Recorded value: kg 71
